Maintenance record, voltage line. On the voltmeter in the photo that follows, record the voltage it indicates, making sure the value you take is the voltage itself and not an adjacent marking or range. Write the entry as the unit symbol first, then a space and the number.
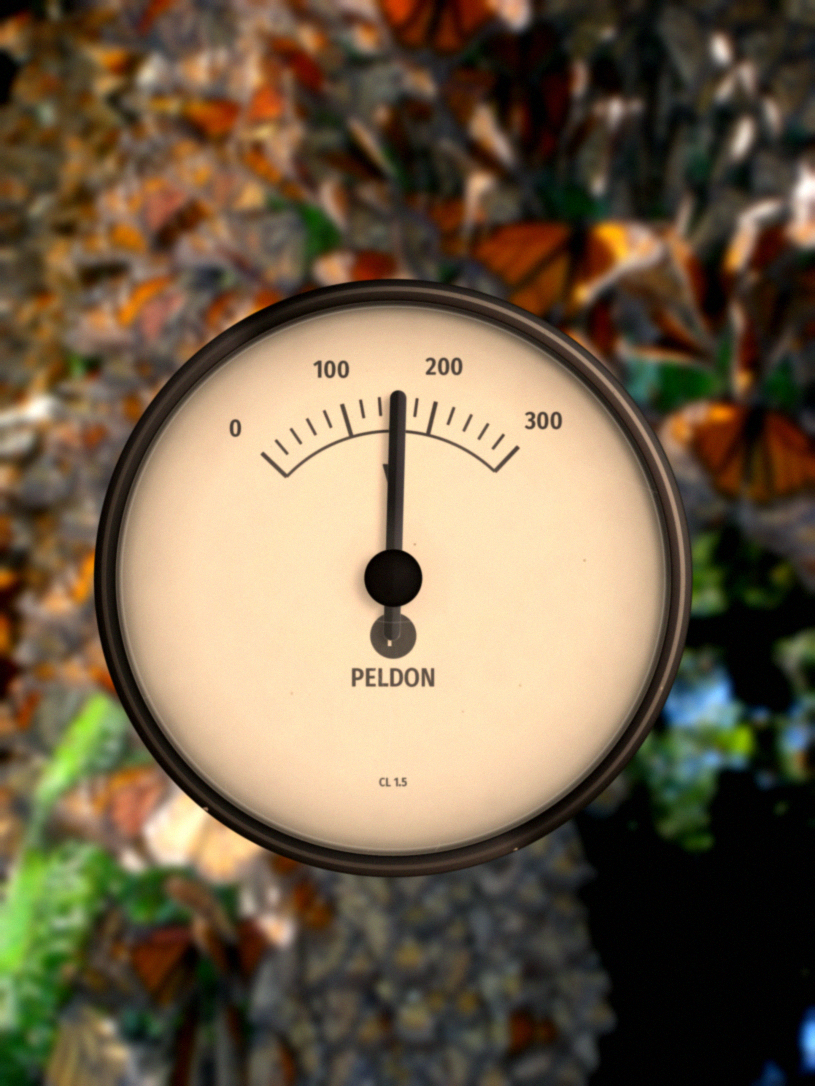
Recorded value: V 160
